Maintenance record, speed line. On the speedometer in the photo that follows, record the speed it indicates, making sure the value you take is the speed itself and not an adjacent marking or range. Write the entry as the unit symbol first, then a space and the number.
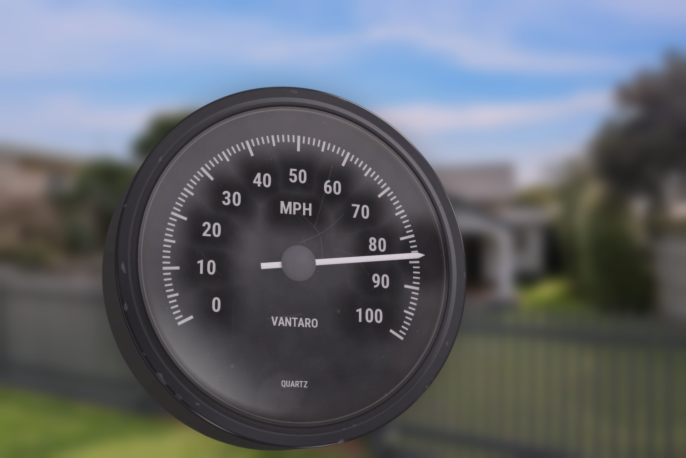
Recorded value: mph 84
